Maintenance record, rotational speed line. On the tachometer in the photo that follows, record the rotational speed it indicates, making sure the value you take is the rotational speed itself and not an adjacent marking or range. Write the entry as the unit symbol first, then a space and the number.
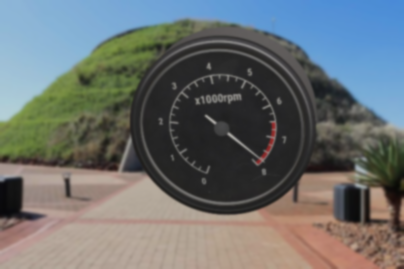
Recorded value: rpm 7750
